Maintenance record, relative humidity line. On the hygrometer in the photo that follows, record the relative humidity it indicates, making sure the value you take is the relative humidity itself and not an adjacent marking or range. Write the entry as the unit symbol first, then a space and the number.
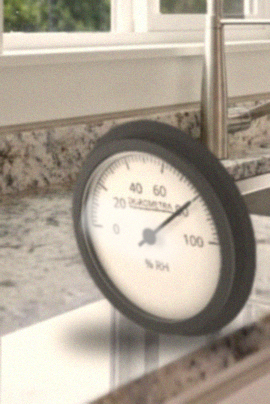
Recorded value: % 80
